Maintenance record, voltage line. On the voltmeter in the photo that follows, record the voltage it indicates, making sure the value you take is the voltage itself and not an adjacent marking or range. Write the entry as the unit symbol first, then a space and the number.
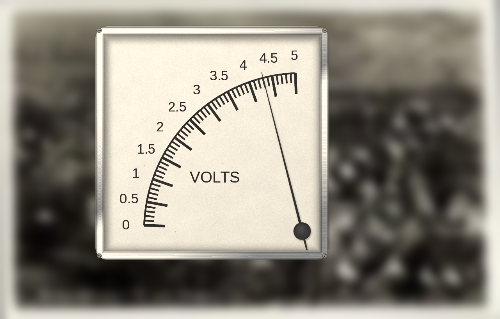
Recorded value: V 4.3
